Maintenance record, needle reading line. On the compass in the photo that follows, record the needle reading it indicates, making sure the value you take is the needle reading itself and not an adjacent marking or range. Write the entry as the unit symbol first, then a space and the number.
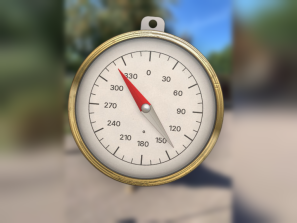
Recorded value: ° 320
